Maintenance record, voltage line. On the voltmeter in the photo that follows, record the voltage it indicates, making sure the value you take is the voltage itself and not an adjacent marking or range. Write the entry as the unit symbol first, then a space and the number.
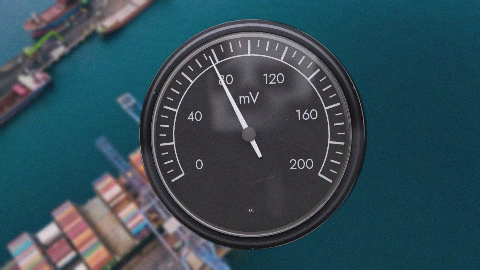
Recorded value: mV 77.5
